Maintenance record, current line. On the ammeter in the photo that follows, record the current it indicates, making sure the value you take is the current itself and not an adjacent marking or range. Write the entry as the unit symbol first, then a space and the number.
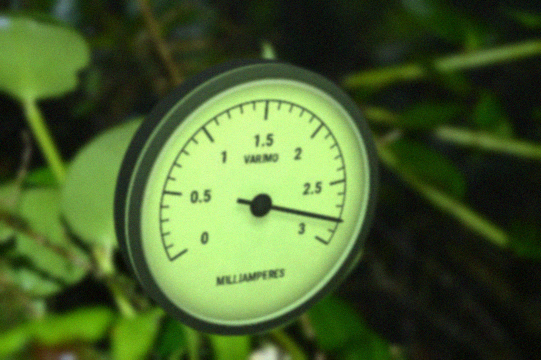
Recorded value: mA 2.8
